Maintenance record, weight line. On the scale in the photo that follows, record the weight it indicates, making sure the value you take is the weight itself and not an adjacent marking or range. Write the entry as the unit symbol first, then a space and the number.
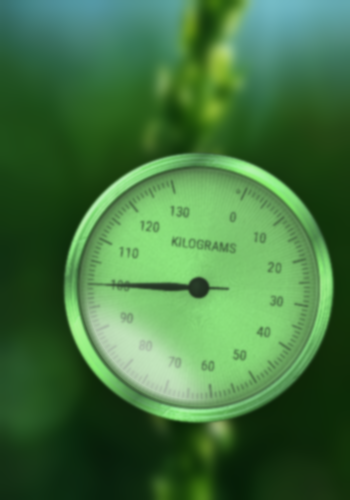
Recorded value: kg 100
